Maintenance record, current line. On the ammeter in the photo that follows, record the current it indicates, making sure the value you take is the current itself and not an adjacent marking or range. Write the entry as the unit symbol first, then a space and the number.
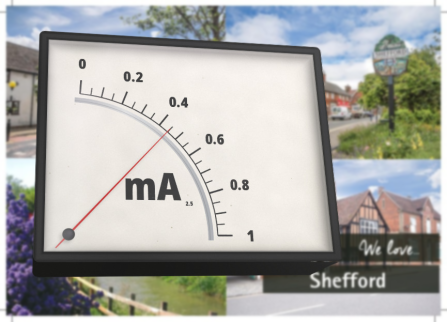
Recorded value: mA 0.45
